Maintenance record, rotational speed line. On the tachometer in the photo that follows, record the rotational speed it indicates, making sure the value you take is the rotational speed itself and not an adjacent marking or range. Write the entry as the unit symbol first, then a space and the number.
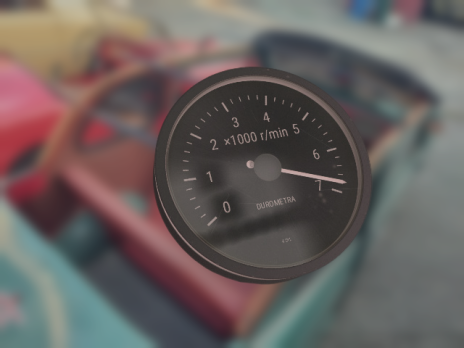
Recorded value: rpm 6800
